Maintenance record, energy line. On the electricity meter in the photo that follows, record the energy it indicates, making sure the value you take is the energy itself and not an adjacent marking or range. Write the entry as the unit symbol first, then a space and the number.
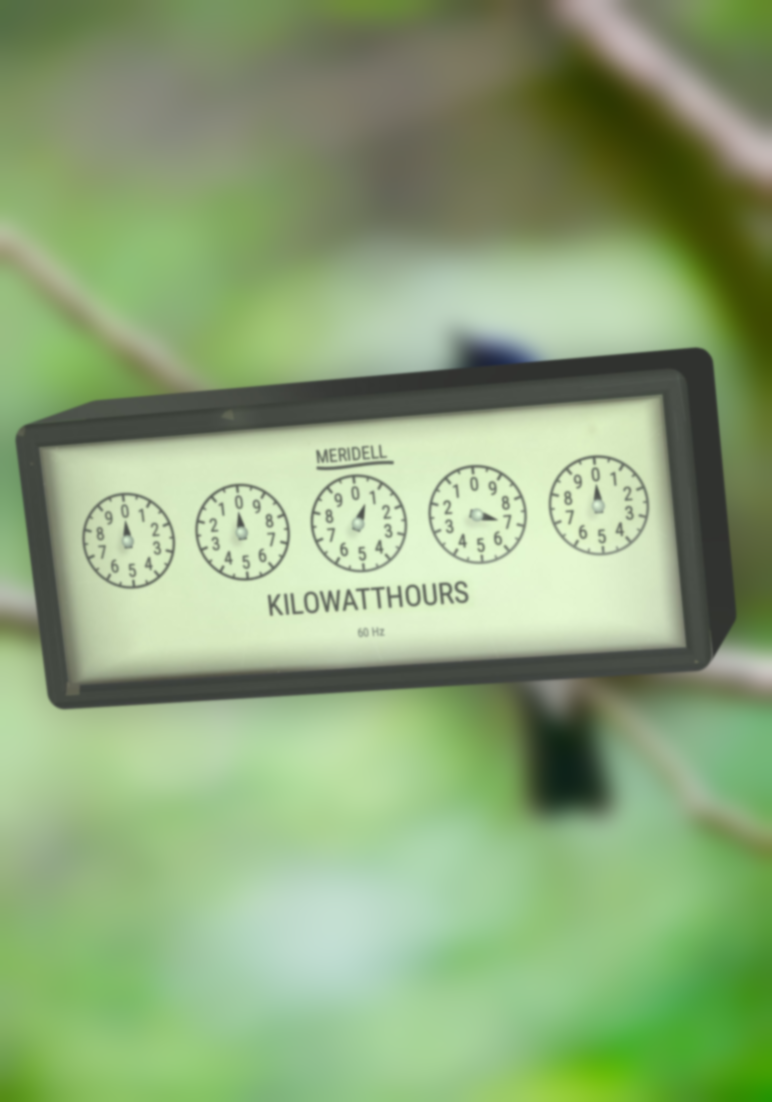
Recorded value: kWh 70
